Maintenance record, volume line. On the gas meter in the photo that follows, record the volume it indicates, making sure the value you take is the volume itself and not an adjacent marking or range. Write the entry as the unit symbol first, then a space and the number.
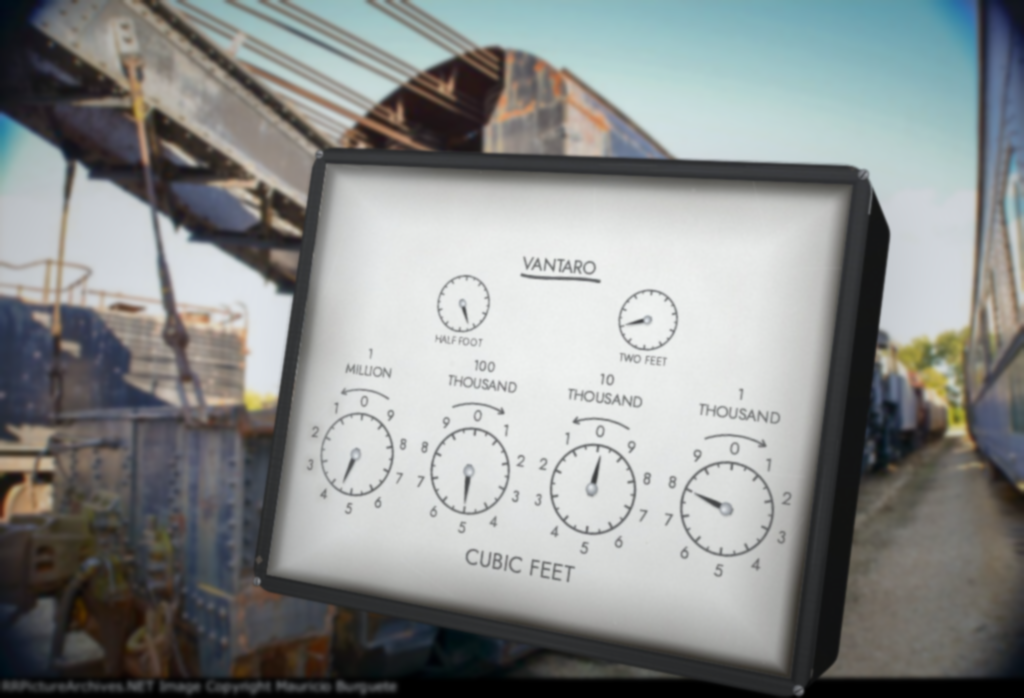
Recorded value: ft³ 449800
